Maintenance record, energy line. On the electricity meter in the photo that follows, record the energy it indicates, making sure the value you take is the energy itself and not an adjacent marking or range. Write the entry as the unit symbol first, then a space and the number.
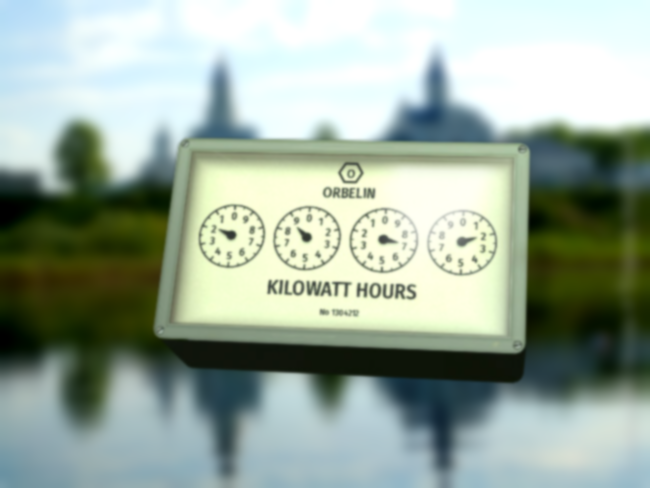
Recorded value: kWh 1872
